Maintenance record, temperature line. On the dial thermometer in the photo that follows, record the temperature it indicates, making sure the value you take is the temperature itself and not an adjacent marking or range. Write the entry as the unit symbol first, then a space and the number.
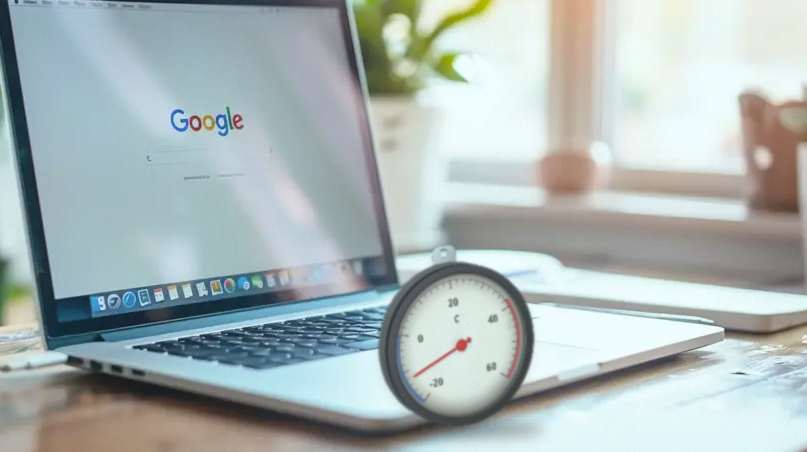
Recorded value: °C -12
